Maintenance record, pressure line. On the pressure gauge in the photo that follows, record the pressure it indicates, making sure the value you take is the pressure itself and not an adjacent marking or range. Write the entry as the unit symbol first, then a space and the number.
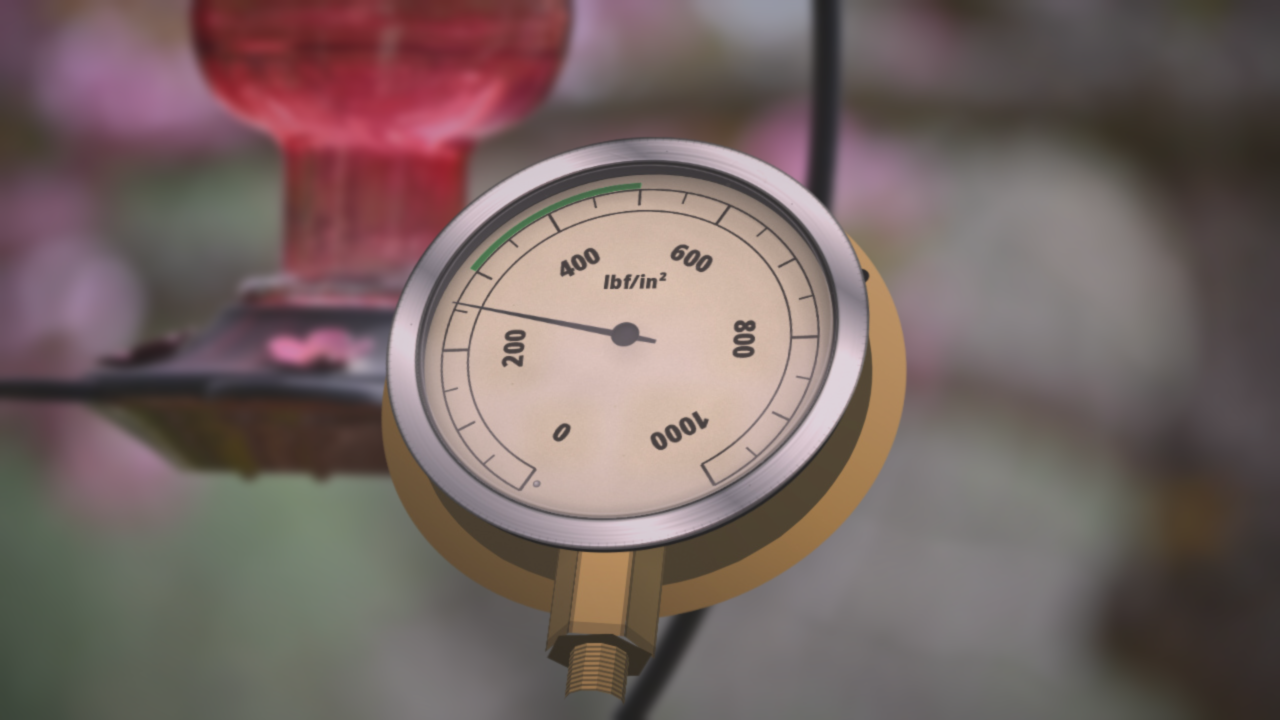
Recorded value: psi 250
